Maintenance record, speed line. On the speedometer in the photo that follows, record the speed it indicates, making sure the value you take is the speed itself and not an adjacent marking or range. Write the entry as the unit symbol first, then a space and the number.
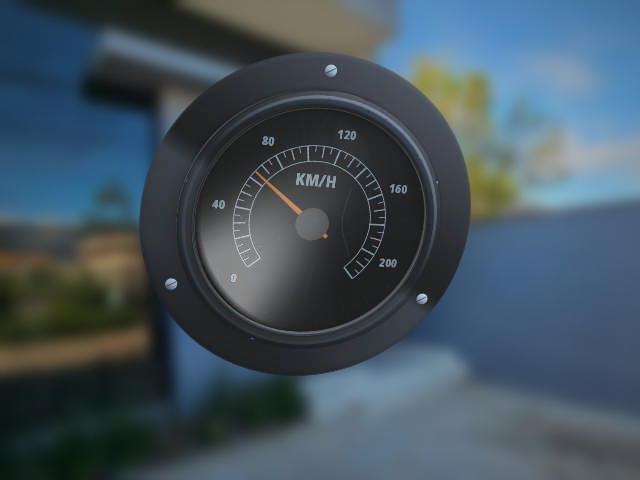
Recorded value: km/h 65
